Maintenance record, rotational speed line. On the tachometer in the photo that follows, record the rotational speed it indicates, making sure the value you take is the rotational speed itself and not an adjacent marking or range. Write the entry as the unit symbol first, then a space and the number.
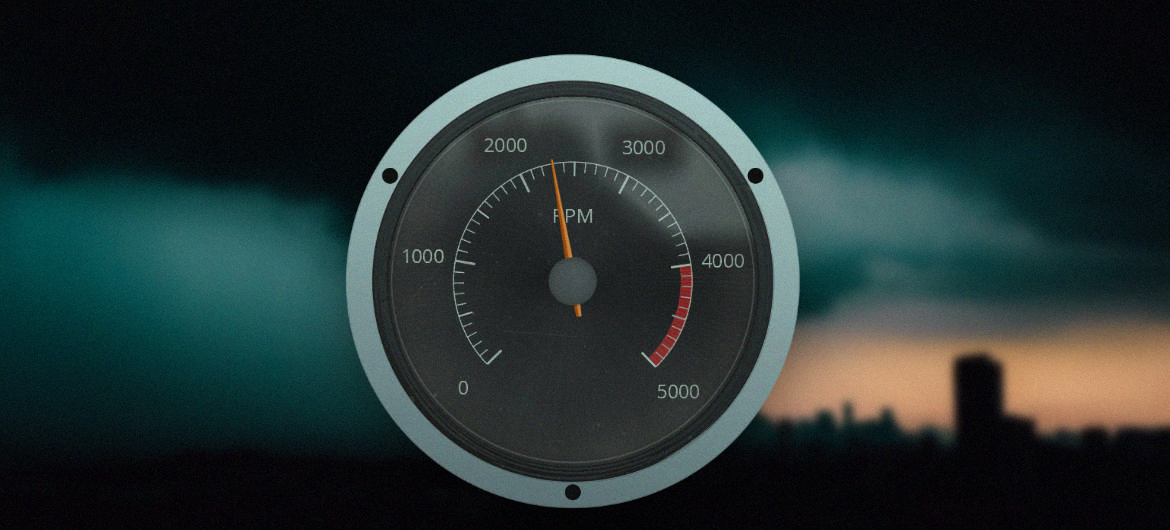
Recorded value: rpm 2300
